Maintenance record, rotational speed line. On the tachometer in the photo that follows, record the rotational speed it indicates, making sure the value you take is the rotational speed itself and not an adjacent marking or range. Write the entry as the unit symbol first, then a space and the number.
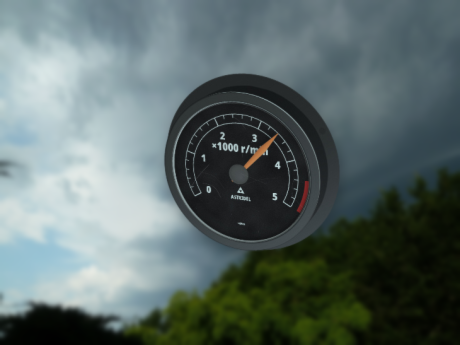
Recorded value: rpm 3400
